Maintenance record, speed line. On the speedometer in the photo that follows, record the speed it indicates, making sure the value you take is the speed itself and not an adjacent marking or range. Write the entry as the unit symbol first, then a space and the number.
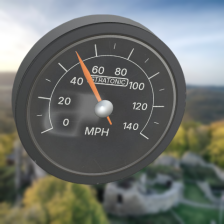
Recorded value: mph 50
